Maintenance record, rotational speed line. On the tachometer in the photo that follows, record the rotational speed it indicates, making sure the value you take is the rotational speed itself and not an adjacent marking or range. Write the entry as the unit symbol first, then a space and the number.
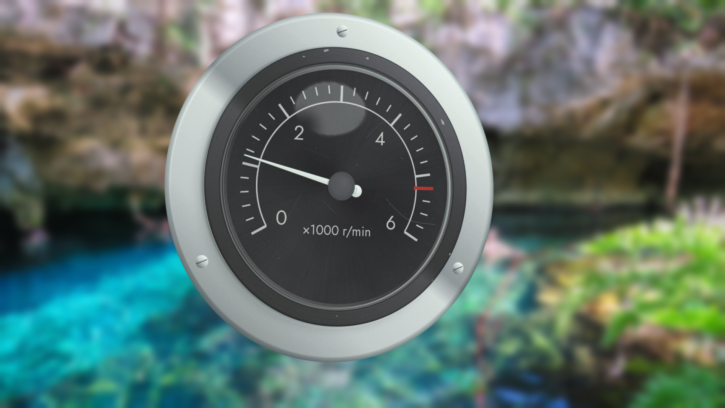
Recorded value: rpm 1100
